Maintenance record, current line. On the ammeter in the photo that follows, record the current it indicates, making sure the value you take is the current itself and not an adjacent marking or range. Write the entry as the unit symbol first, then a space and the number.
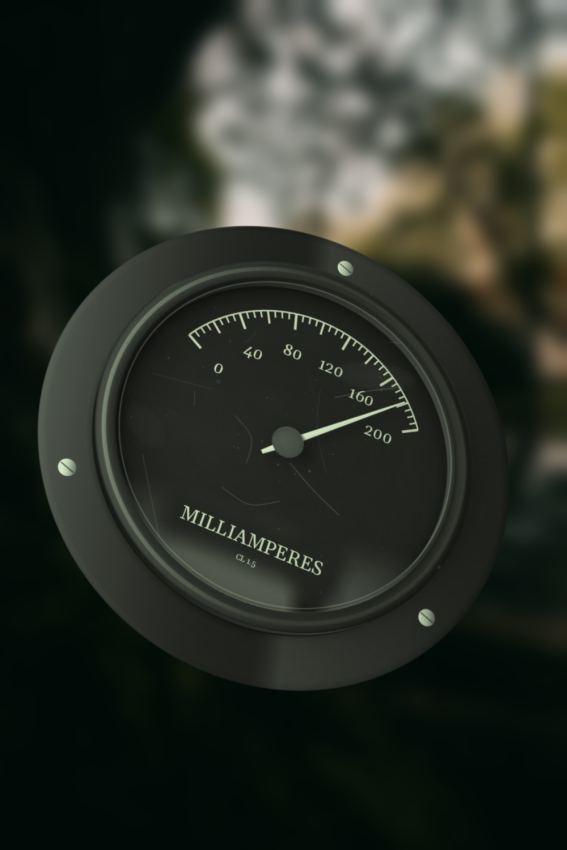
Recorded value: mA 180
